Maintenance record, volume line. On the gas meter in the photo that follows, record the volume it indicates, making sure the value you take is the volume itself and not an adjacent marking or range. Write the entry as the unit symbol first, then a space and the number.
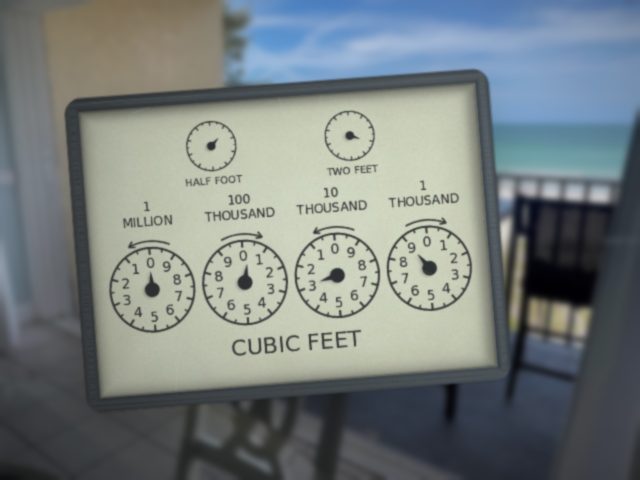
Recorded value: ft³ 2900
